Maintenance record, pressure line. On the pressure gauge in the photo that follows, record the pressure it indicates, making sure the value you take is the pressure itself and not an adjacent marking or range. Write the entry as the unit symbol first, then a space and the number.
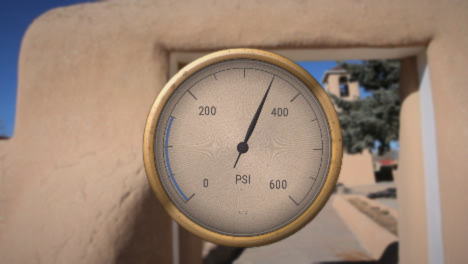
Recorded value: psi 350
